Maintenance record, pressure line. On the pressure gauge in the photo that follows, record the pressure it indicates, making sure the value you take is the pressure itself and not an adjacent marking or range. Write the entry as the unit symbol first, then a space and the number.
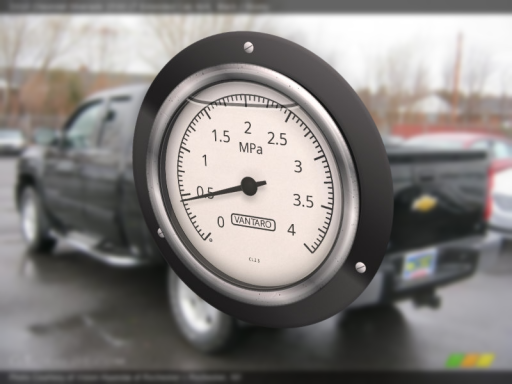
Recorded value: MPa 0.45
